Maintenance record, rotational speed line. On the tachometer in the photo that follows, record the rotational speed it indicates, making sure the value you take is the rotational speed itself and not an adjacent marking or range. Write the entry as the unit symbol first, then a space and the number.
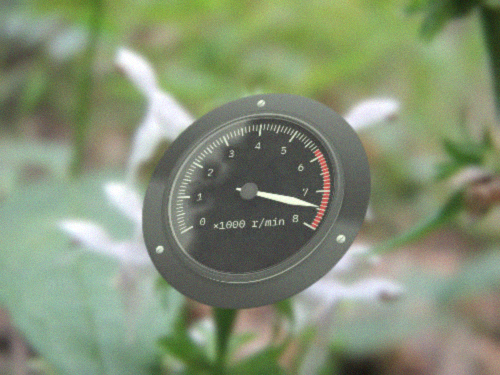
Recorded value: rpm 7500
